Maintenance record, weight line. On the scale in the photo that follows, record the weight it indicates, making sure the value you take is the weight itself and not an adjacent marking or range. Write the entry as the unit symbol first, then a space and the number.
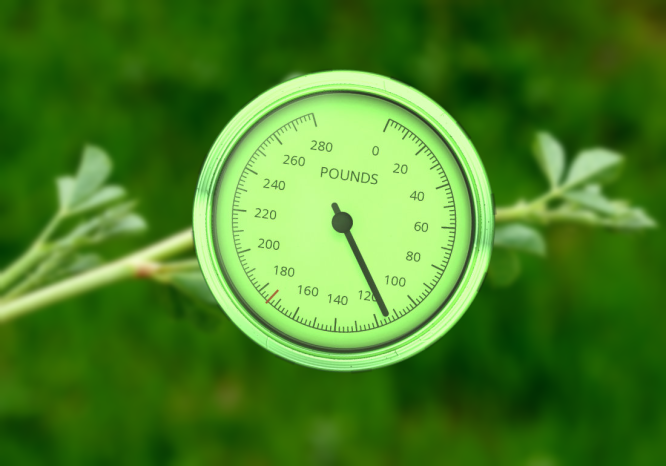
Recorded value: lb 114
